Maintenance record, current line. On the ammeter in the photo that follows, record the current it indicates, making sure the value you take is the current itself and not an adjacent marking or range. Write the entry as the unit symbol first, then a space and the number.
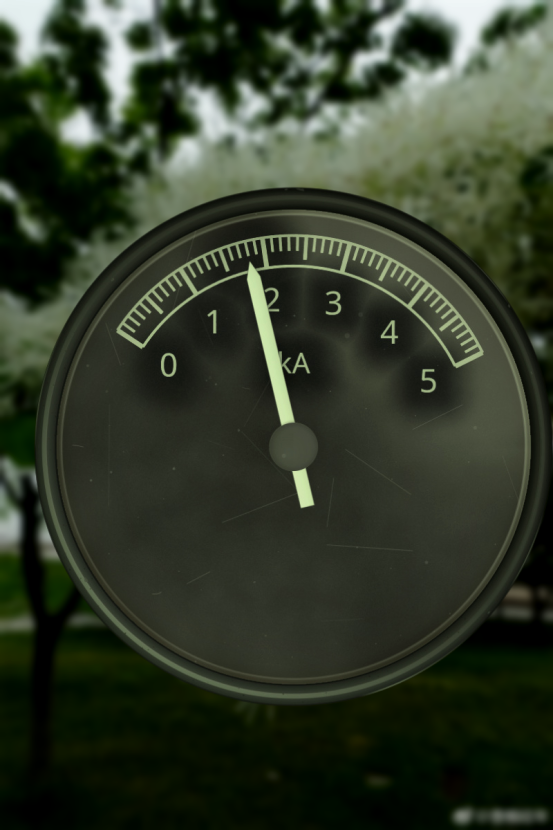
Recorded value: kA 1.8
